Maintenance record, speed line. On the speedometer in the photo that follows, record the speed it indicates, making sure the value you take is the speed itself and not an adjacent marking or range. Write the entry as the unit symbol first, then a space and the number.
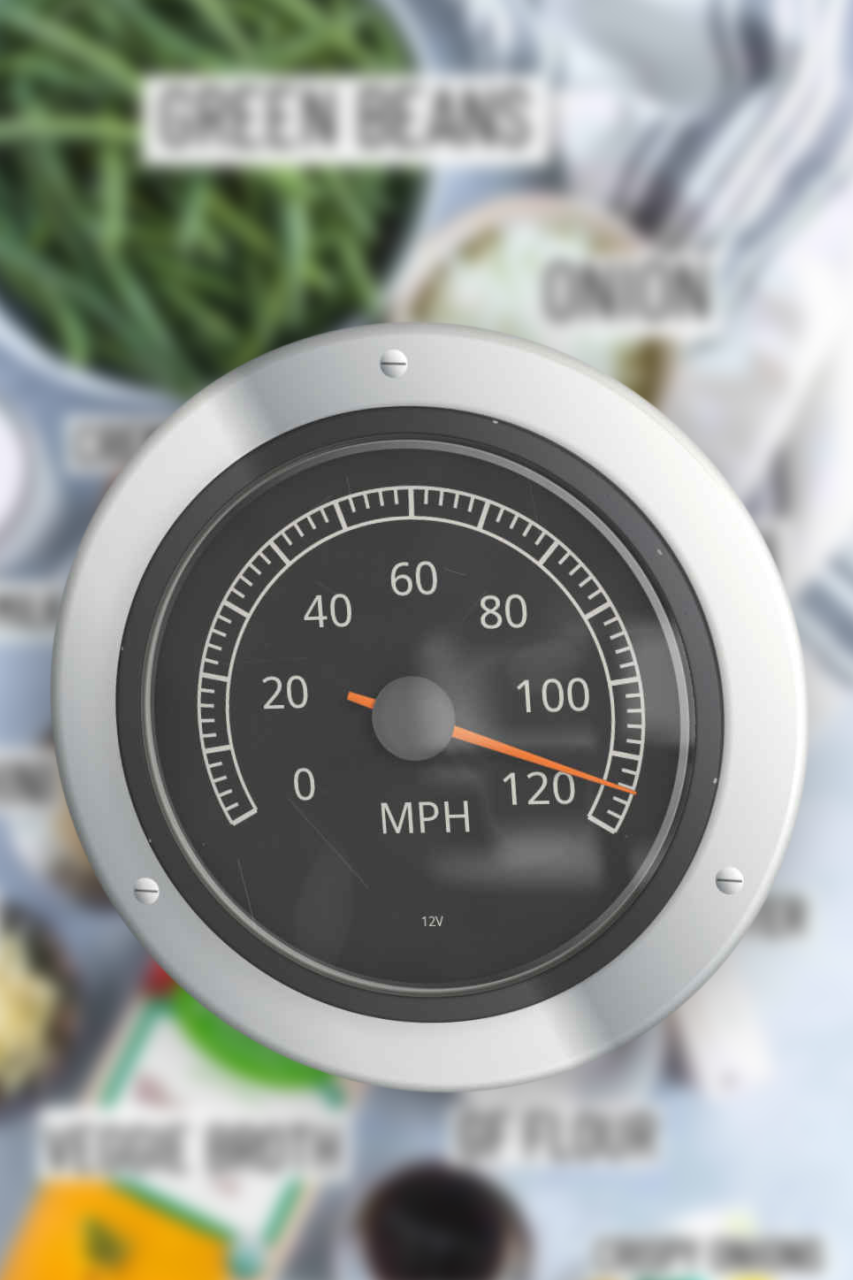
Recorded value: mph 114
